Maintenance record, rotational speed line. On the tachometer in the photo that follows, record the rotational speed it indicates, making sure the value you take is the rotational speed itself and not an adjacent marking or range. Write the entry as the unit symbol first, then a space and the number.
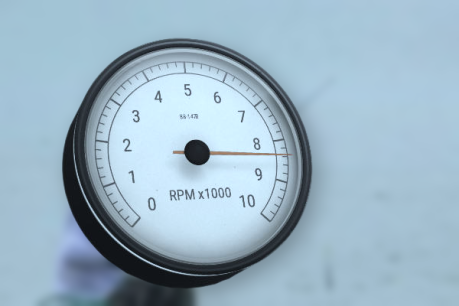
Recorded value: rpm 8400
